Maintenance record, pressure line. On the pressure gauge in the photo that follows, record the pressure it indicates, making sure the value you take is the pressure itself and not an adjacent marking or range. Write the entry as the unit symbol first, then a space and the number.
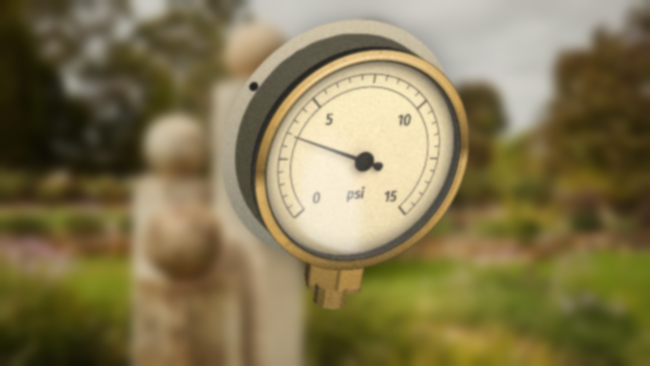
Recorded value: psi 3.5
